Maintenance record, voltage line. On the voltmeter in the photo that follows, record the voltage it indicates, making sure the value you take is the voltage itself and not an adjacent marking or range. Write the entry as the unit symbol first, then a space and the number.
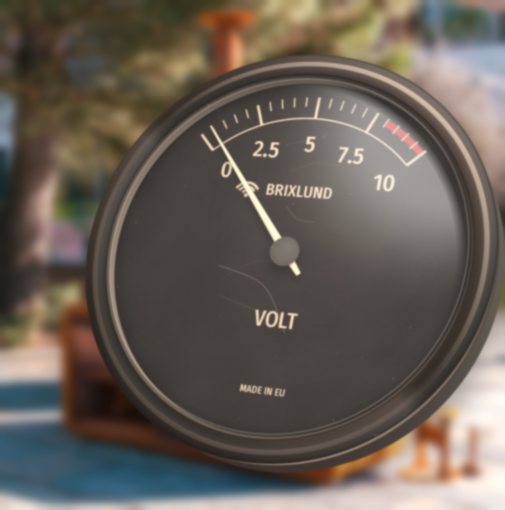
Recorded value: V 0.5
